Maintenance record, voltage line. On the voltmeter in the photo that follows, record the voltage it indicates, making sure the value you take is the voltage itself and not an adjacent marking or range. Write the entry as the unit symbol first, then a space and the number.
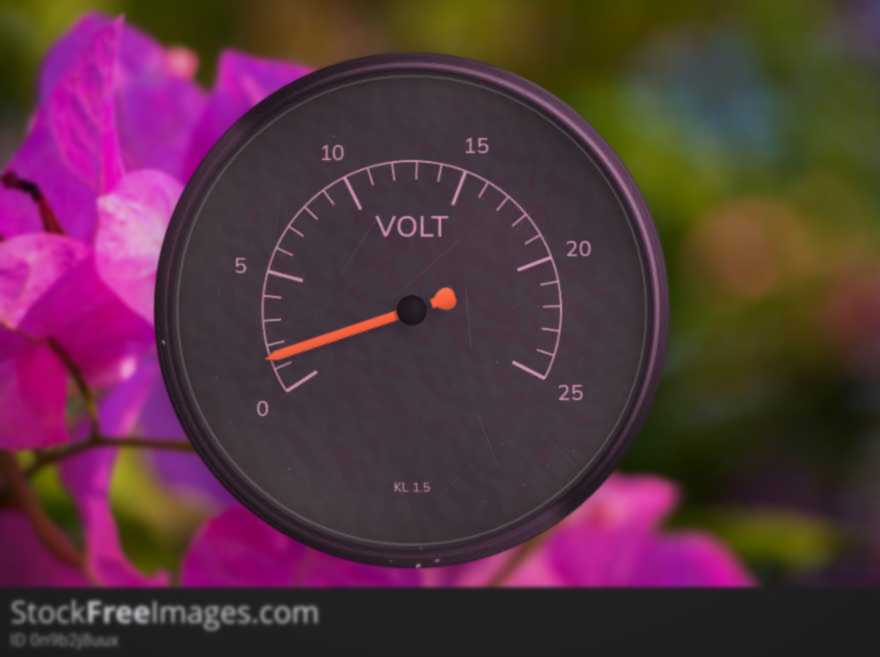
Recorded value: V 1.5
